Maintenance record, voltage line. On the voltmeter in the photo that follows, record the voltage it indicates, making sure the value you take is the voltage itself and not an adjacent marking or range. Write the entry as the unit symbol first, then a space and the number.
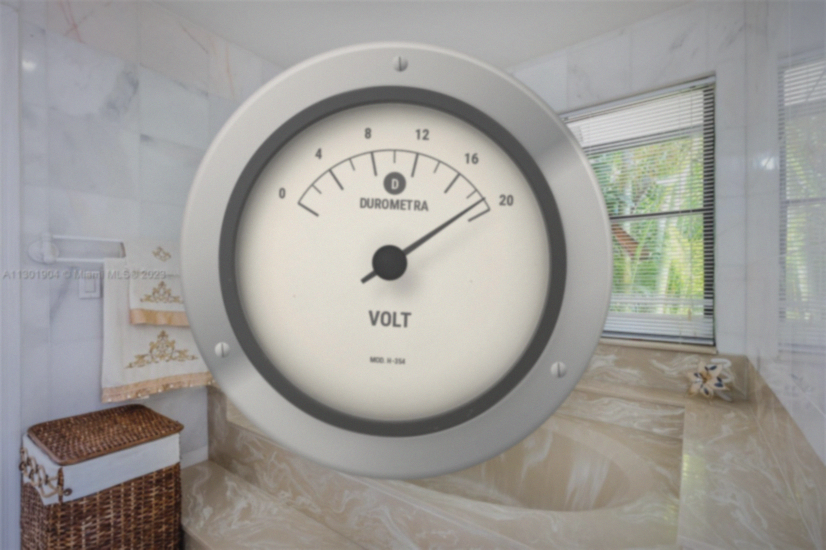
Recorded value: V 19
